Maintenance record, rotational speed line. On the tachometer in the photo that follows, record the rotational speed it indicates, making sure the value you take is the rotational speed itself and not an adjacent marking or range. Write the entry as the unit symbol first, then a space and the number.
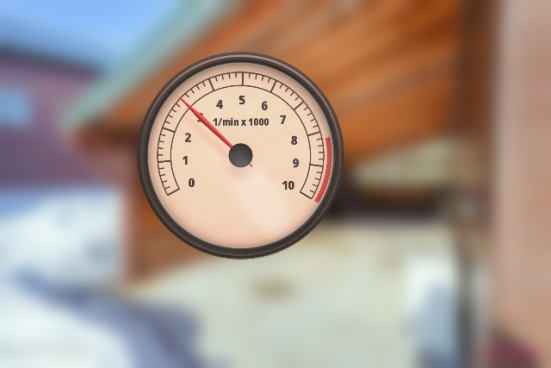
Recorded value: rpm 3000
